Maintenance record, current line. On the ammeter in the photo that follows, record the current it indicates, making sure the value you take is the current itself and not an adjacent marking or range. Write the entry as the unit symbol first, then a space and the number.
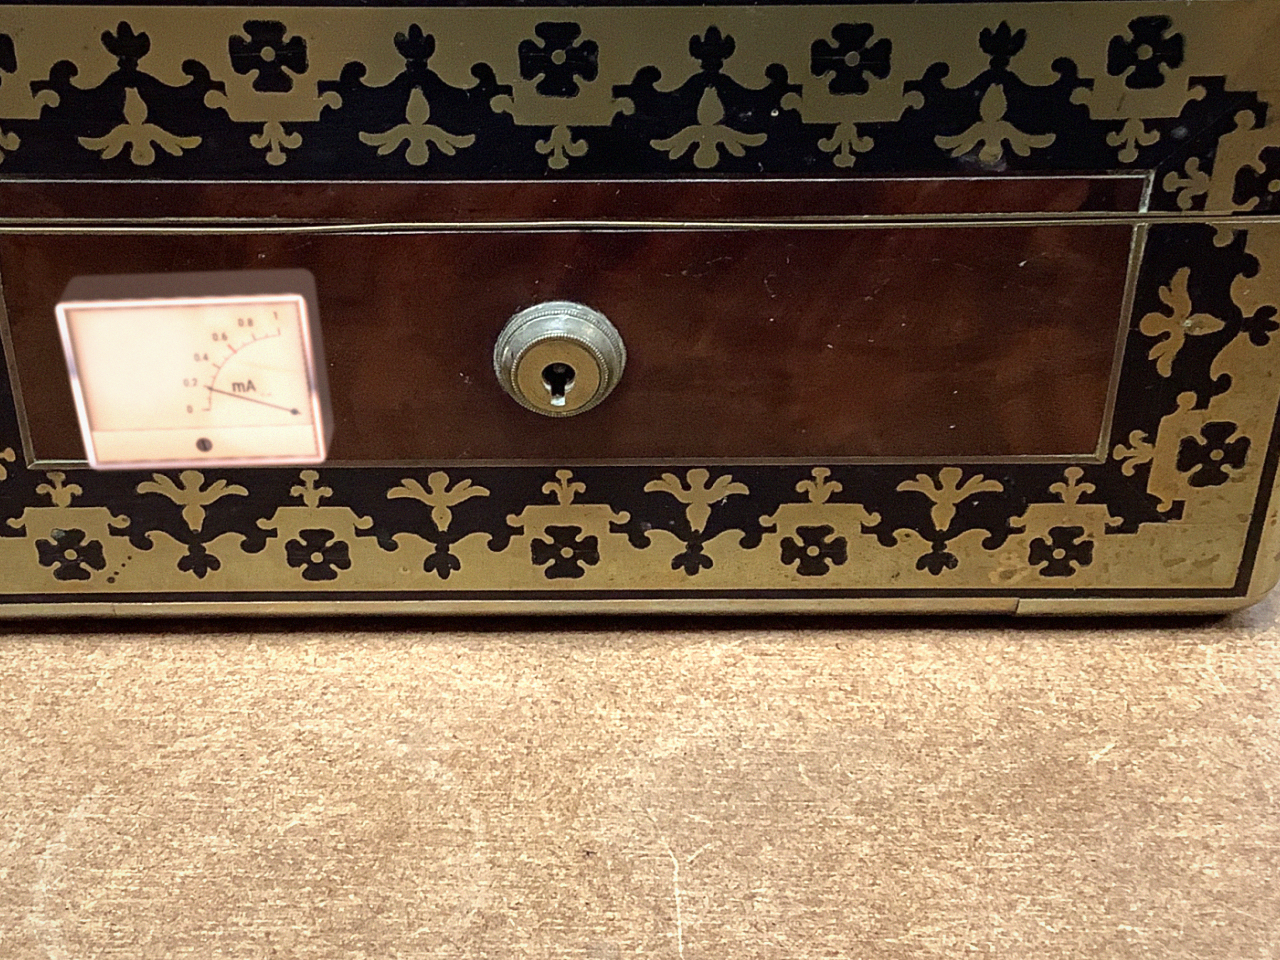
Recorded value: mA 0.2
